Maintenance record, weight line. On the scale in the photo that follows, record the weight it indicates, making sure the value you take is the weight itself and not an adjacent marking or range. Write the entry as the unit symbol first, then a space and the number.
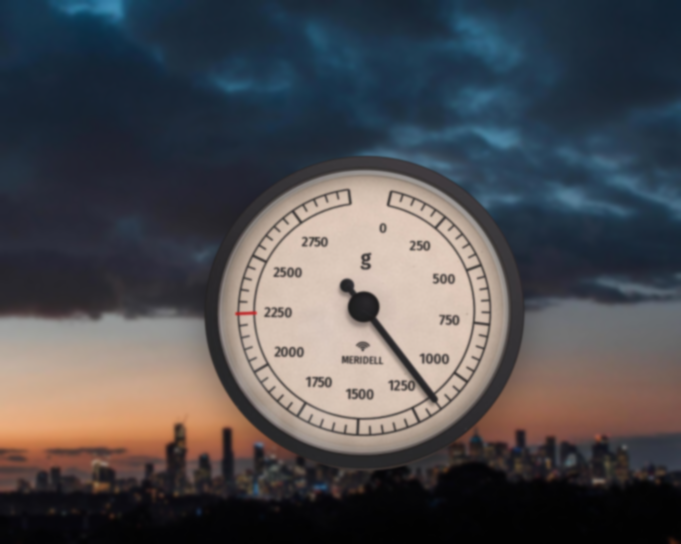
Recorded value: g 1150
